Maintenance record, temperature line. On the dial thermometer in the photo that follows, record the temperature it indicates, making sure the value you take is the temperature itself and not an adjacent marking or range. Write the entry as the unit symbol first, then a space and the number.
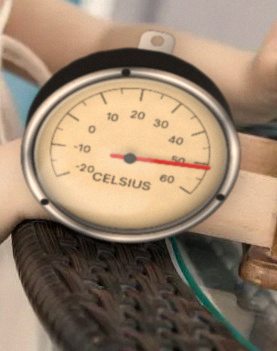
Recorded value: °C 50
